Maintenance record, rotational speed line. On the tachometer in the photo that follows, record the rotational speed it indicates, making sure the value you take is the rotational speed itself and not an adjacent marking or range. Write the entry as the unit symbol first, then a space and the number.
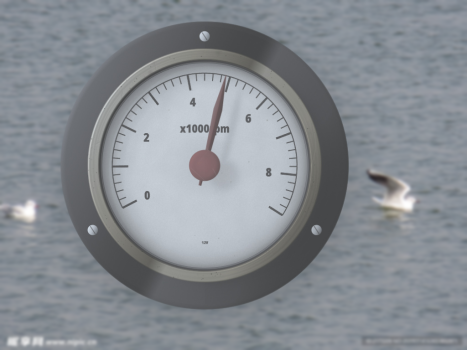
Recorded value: rpm 4900
